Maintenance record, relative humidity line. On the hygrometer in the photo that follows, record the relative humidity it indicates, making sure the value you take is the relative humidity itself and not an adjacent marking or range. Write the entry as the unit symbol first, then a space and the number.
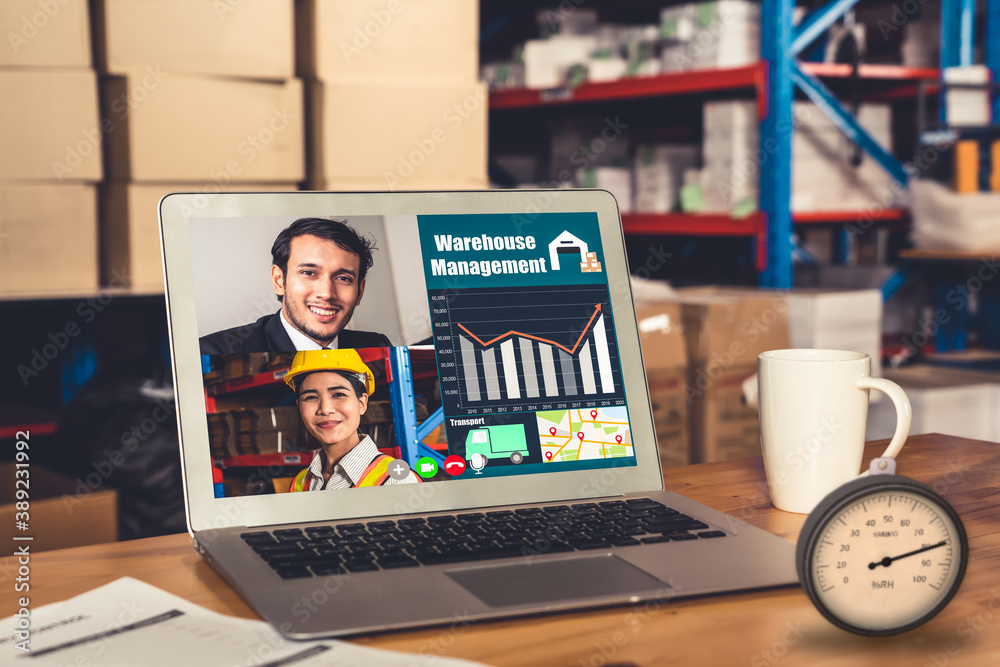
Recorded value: % 80
